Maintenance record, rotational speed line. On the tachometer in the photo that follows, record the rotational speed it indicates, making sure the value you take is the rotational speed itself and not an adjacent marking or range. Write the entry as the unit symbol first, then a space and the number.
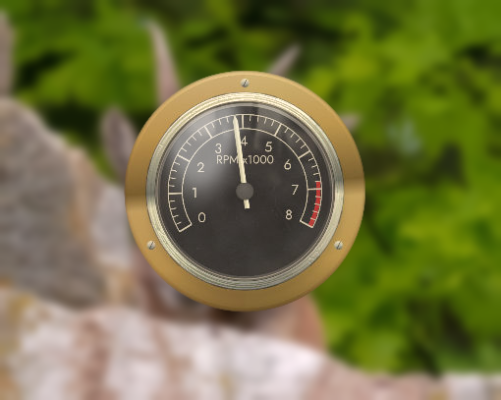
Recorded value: rpm 3800
